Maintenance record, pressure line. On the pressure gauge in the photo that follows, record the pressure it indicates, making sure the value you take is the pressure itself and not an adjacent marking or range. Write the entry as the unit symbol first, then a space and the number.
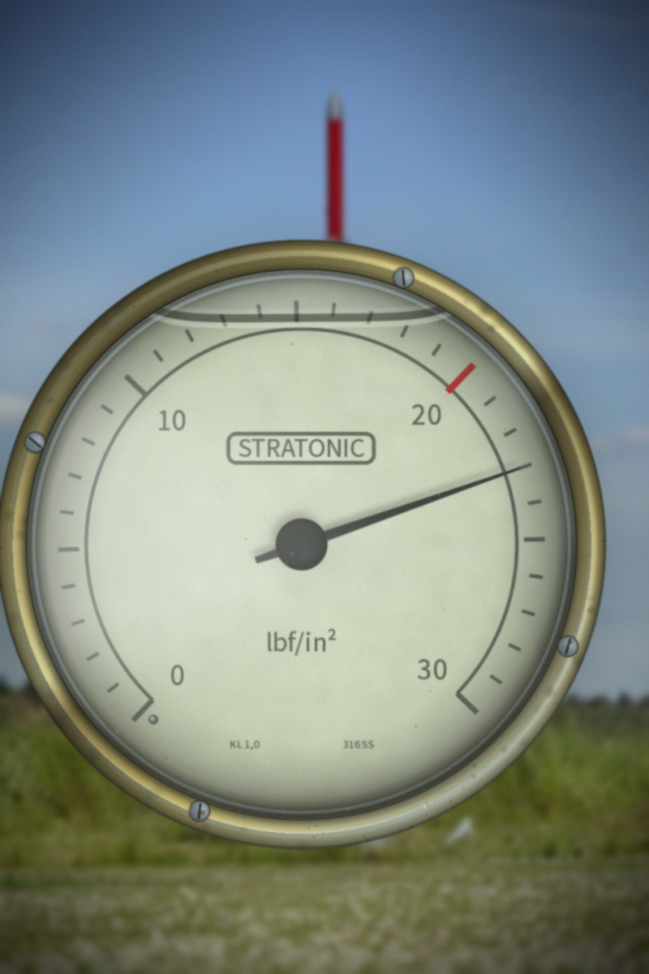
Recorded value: psi 23
